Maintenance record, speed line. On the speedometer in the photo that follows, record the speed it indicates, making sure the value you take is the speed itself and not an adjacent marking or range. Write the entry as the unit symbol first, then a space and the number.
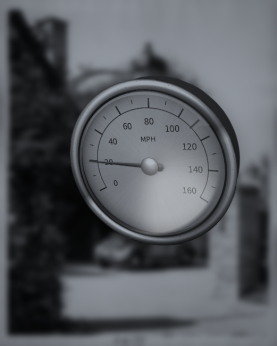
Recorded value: mph 20
